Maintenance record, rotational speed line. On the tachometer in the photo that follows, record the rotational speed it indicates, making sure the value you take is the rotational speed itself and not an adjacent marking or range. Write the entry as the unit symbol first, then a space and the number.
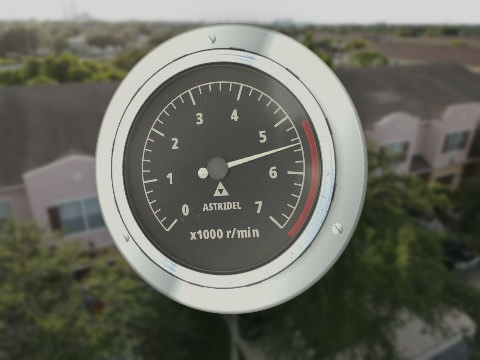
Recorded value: rpm 5500
